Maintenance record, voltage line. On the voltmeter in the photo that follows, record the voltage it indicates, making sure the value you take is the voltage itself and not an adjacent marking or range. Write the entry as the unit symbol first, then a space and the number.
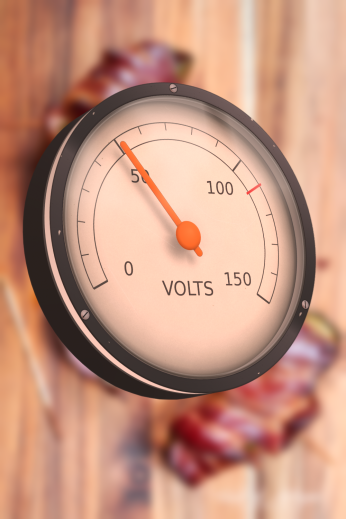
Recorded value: V 50
